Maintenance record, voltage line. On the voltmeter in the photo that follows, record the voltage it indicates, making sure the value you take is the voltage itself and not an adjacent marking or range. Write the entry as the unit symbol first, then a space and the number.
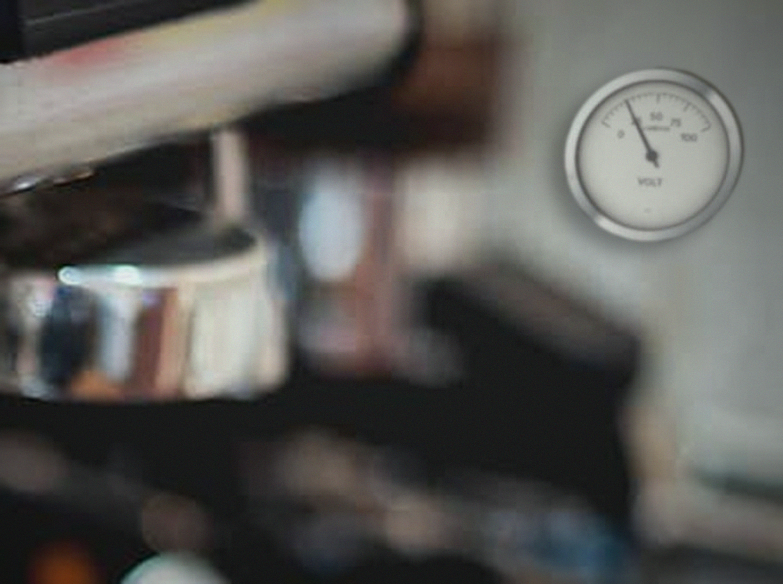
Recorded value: V 25
